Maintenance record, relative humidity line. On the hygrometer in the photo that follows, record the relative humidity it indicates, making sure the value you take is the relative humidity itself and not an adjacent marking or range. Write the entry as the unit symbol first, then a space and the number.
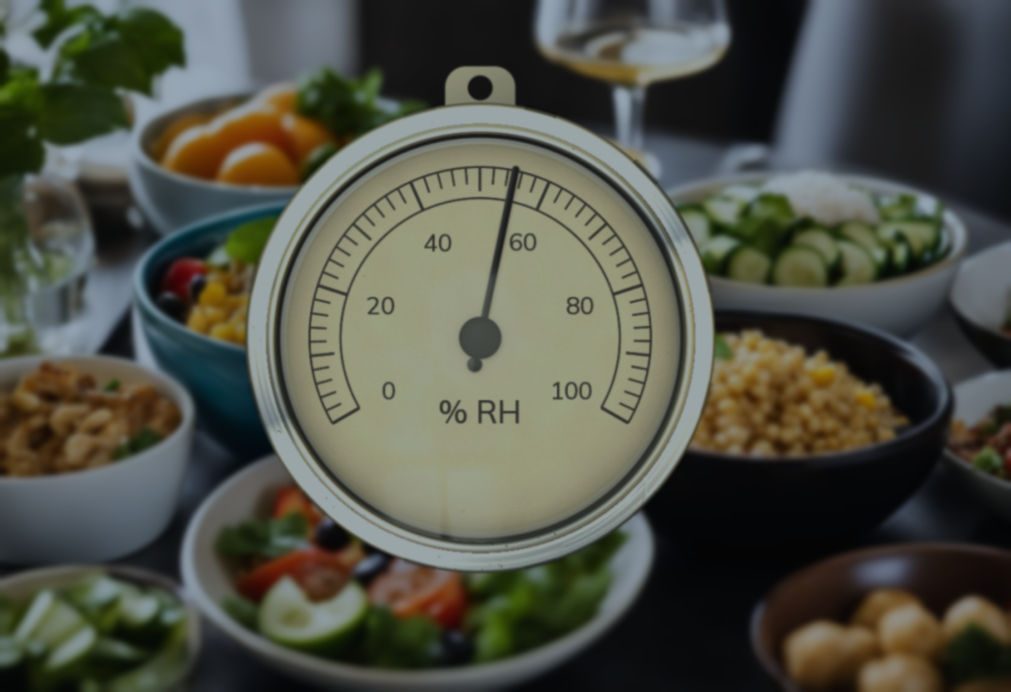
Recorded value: % 55
